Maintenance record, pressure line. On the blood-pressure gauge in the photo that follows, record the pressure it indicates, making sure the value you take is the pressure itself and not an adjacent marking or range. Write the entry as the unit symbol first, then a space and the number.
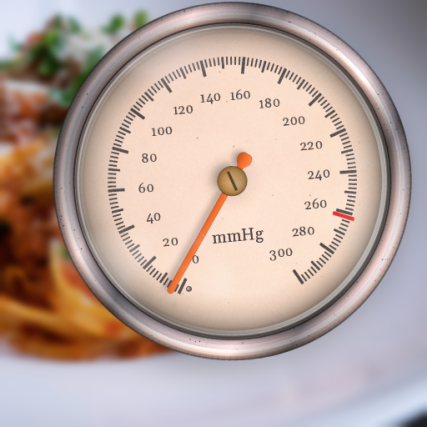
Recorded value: mmHg 4
